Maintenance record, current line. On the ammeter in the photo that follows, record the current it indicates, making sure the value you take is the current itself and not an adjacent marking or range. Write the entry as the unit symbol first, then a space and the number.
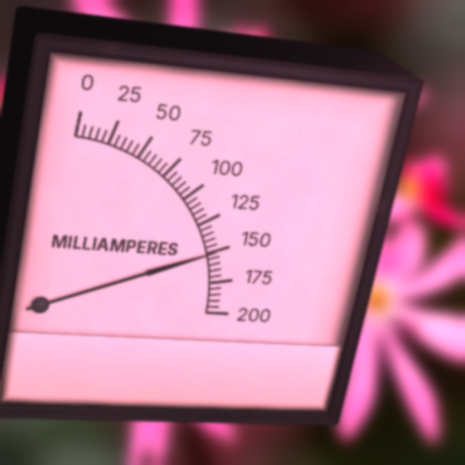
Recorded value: mA 150
